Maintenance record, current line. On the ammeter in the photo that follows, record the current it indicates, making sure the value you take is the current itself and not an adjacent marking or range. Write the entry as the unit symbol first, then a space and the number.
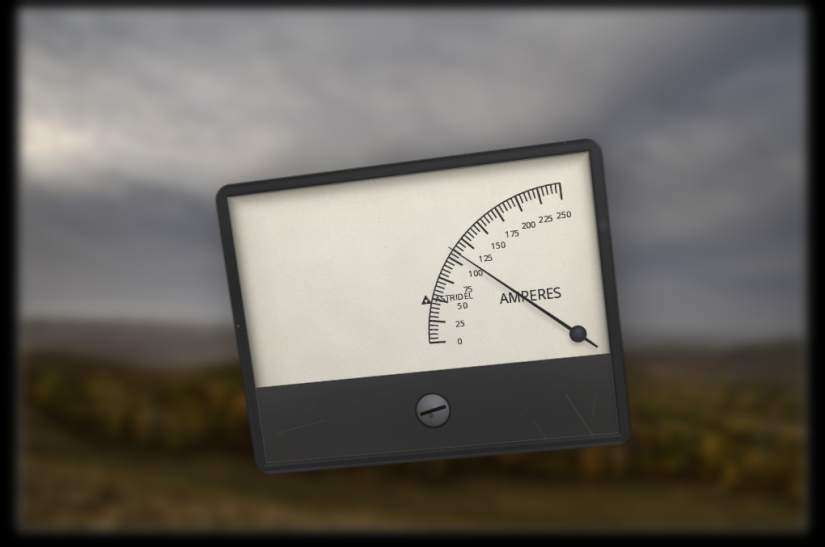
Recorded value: A 110
